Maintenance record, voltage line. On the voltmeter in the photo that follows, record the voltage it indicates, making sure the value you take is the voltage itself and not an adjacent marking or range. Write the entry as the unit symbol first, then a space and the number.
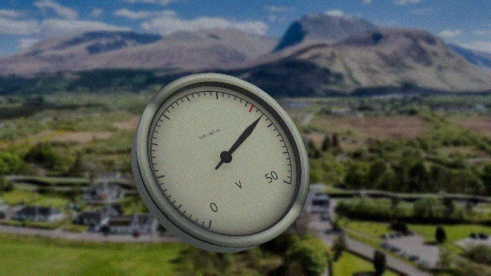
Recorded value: V 38
